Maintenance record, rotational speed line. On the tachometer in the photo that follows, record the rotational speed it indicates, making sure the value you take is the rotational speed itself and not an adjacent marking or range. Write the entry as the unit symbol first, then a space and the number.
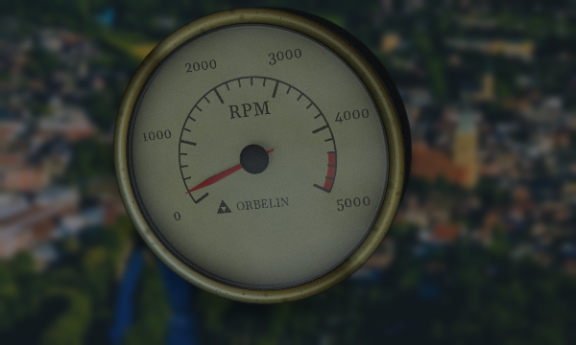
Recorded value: rpm 200
